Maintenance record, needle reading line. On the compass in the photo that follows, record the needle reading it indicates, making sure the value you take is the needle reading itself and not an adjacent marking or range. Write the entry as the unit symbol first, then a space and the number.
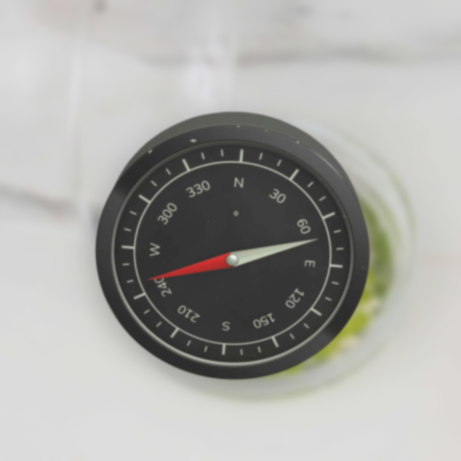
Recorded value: ° 250
